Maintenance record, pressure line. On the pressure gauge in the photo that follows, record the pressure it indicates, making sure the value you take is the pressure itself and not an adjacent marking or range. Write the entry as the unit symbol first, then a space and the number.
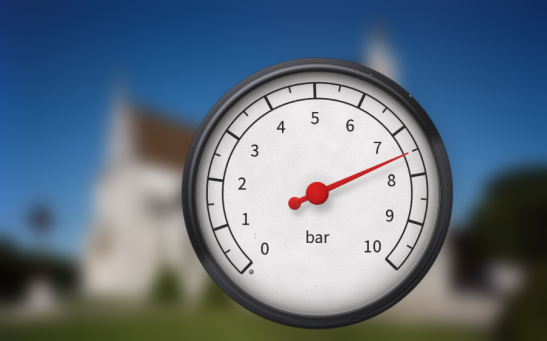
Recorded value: bar 7.5
